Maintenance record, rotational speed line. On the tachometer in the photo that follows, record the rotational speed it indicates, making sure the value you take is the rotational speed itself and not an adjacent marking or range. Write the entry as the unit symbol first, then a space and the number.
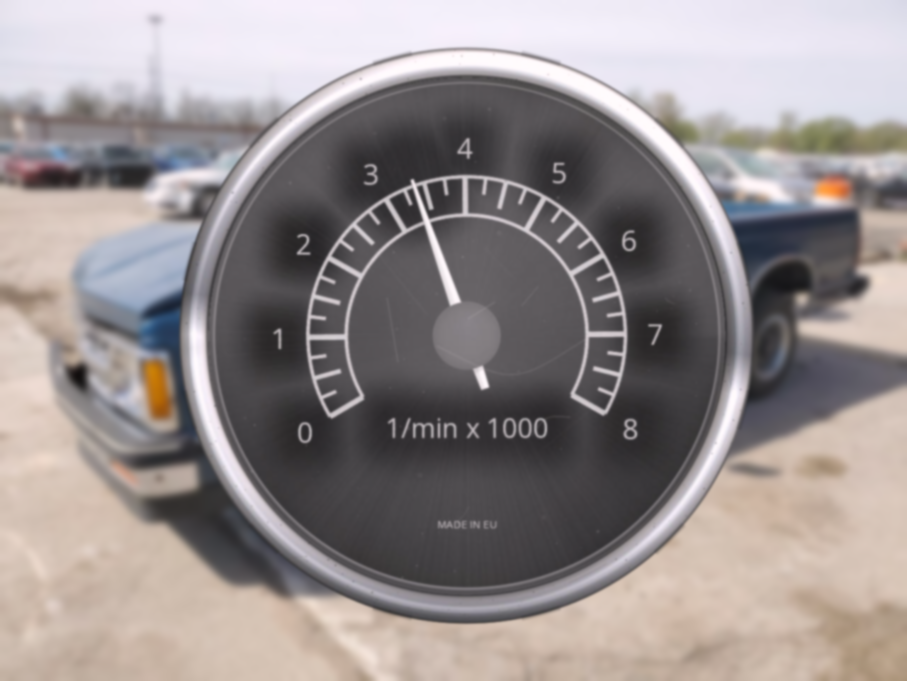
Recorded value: rpm 3375
